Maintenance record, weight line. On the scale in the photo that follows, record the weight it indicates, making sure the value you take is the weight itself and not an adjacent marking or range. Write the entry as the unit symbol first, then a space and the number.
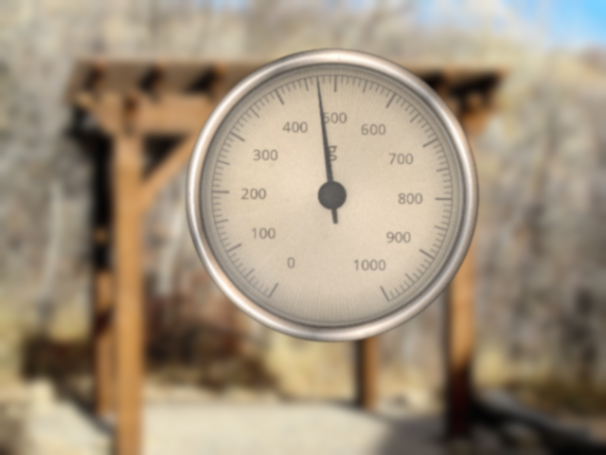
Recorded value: g 470
